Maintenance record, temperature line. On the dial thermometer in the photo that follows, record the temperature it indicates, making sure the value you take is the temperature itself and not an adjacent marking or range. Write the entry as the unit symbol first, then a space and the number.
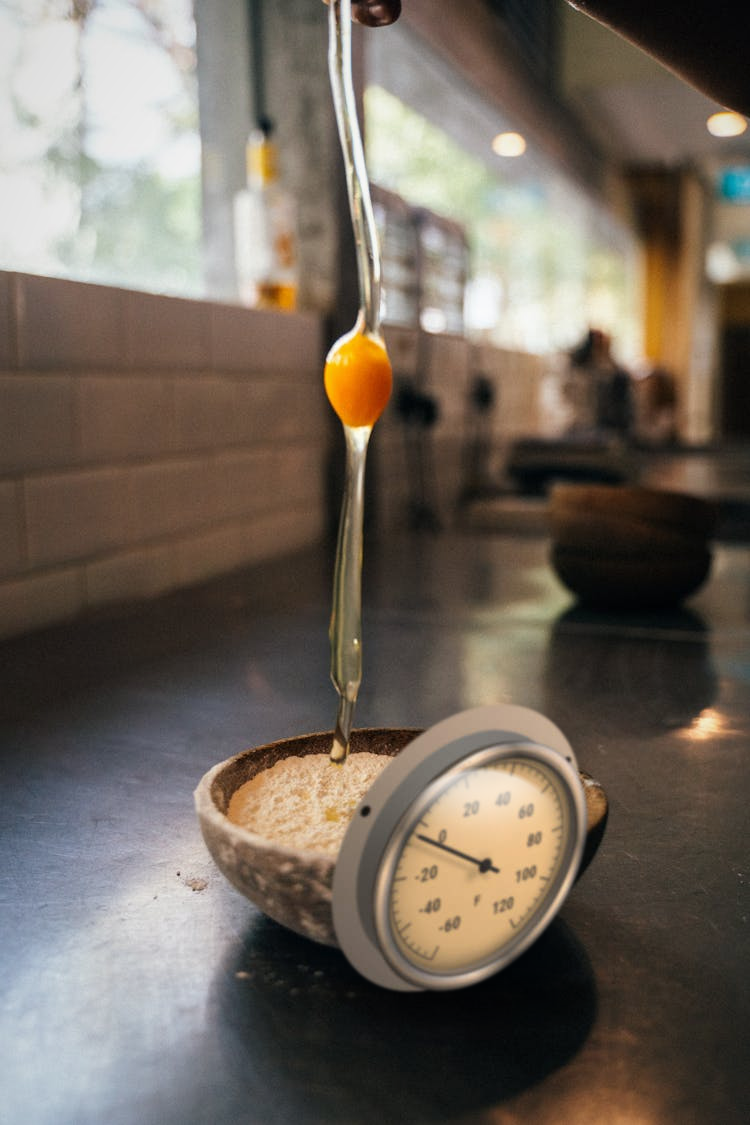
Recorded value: °F -4
